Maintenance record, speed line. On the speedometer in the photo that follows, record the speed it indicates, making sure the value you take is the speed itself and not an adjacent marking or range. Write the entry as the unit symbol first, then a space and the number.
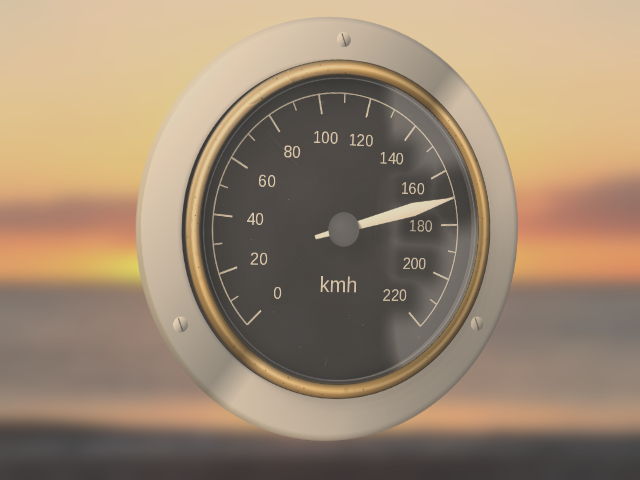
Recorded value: km/h 170
